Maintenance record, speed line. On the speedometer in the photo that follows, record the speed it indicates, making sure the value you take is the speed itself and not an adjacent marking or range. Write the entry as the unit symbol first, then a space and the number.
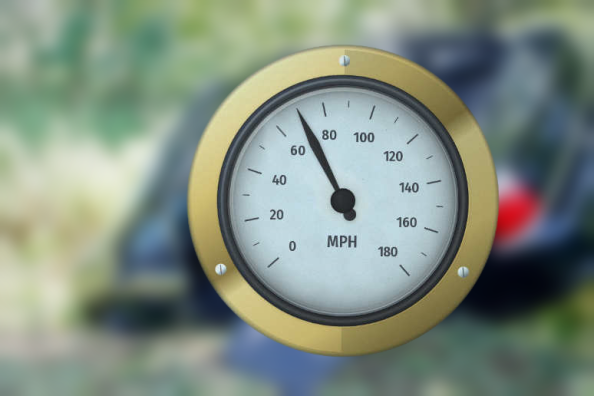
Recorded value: mph 70
